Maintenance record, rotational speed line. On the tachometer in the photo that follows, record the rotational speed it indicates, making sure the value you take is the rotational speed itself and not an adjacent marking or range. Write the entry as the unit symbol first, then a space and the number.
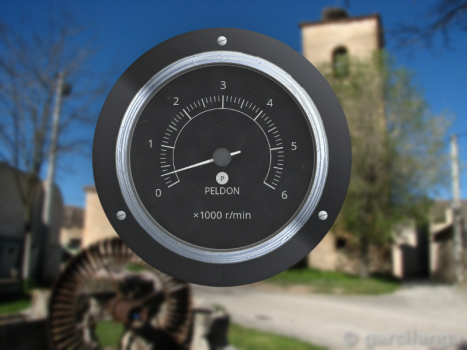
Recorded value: rpm 300
